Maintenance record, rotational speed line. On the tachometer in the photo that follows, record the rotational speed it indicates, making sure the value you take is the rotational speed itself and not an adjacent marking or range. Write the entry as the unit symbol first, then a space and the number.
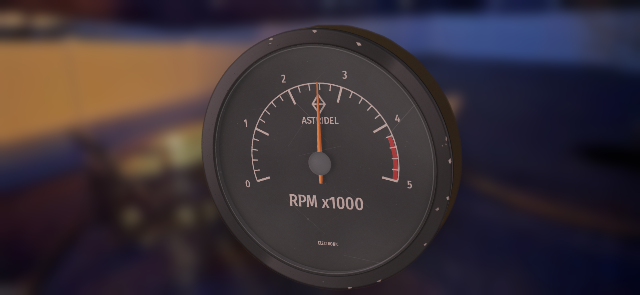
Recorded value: rpm 2600
